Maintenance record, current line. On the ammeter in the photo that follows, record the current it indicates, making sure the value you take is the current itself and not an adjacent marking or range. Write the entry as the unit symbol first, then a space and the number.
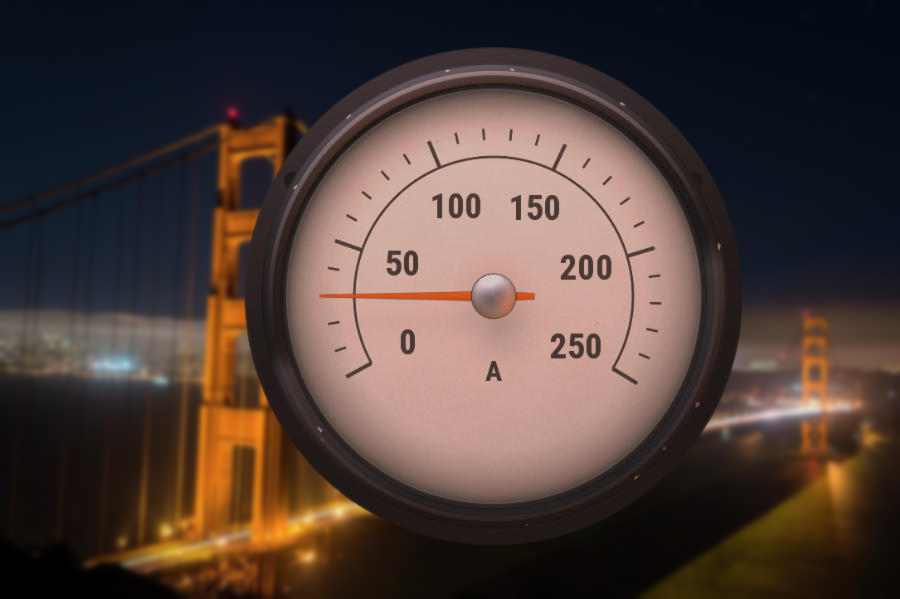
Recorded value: A 30
